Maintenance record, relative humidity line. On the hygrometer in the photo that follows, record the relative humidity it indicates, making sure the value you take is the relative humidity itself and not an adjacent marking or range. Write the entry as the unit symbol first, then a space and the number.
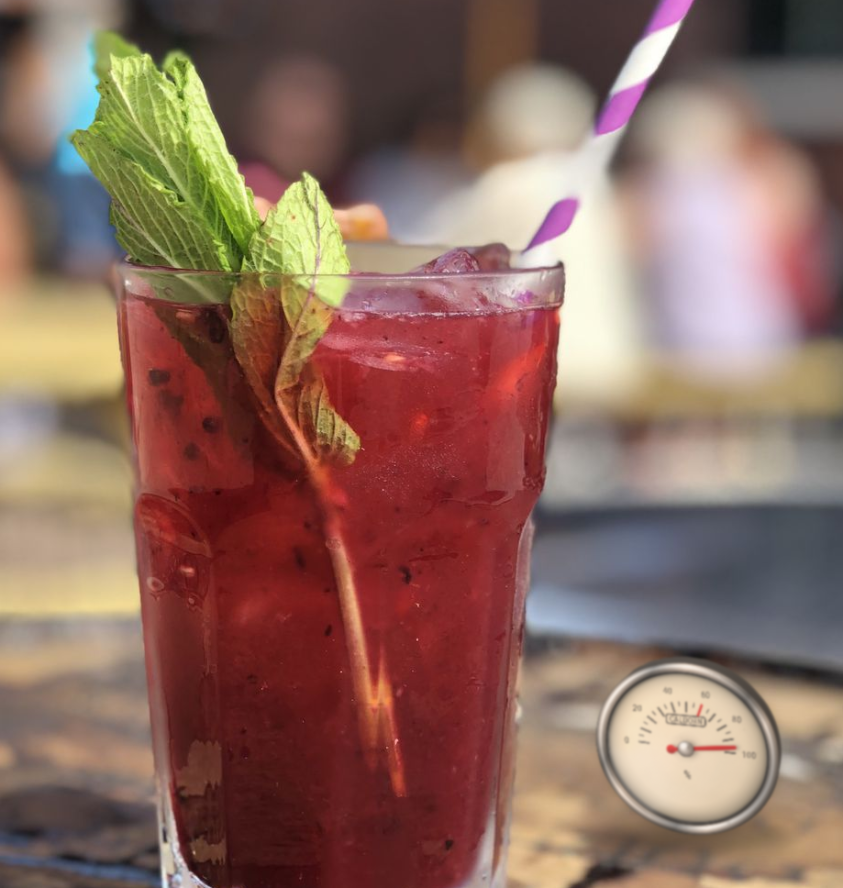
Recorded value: % 95
